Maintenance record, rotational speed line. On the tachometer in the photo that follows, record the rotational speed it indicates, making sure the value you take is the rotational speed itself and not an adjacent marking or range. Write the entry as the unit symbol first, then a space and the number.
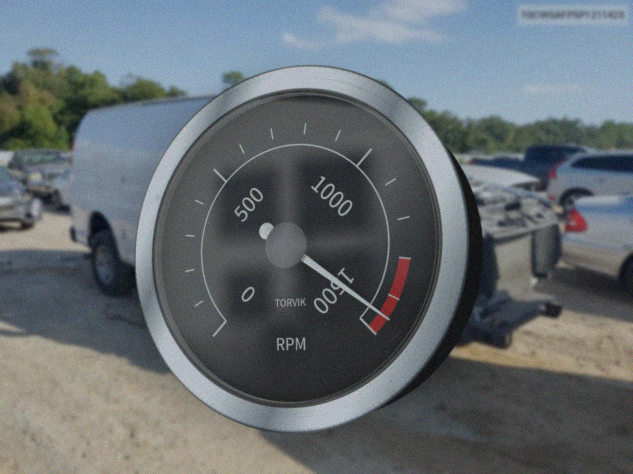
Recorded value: rpm 1450
